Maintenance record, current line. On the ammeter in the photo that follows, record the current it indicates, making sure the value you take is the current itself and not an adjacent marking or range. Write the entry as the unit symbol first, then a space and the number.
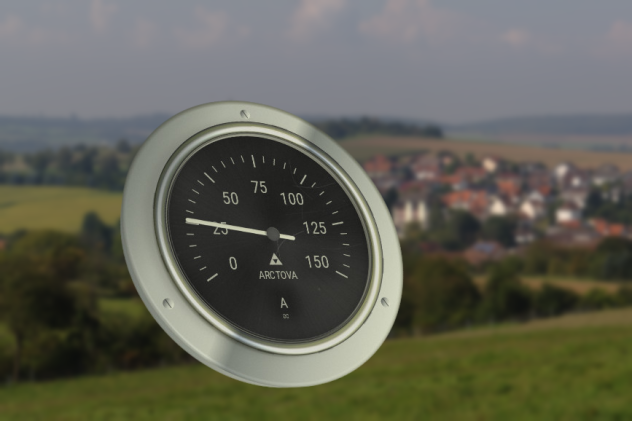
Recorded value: A 25
